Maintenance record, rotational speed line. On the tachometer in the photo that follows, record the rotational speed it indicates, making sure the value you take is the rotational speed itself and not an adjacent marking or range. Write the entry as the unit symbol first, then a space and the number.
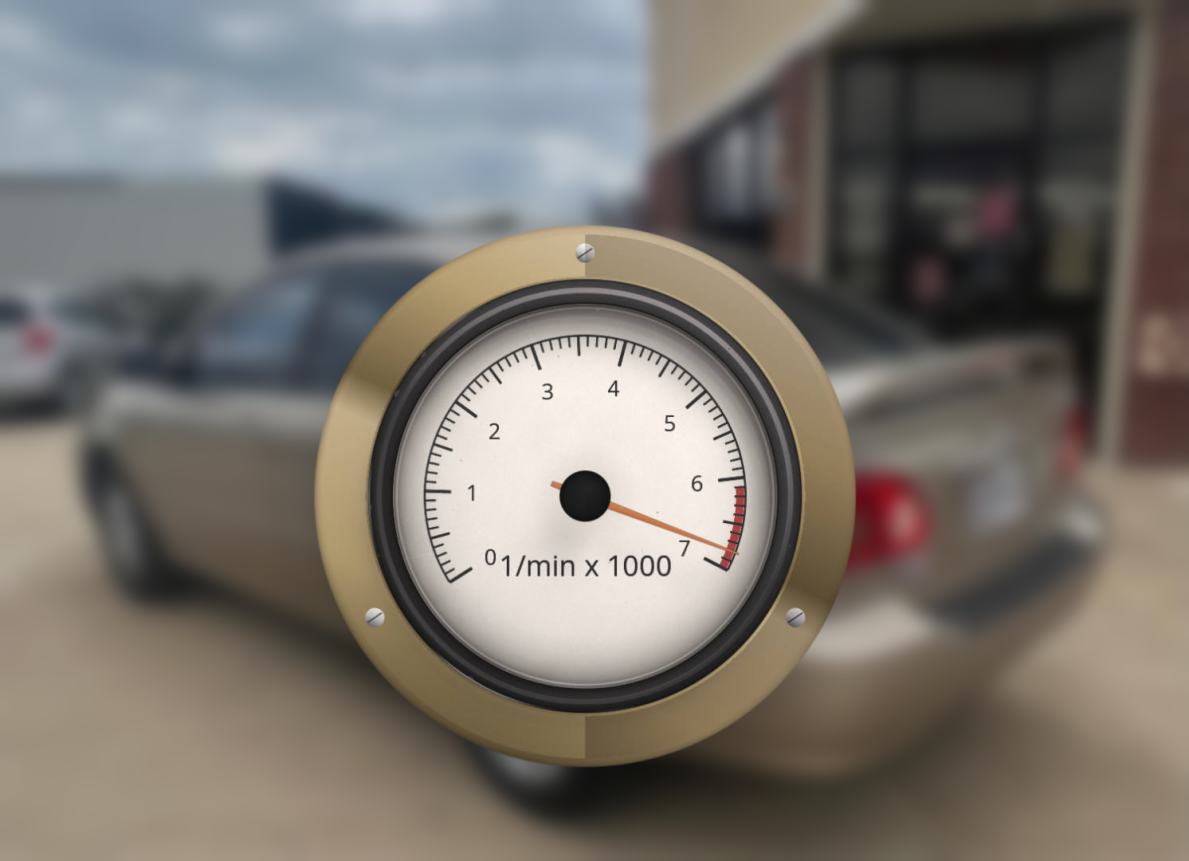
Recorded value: rpm 6800
